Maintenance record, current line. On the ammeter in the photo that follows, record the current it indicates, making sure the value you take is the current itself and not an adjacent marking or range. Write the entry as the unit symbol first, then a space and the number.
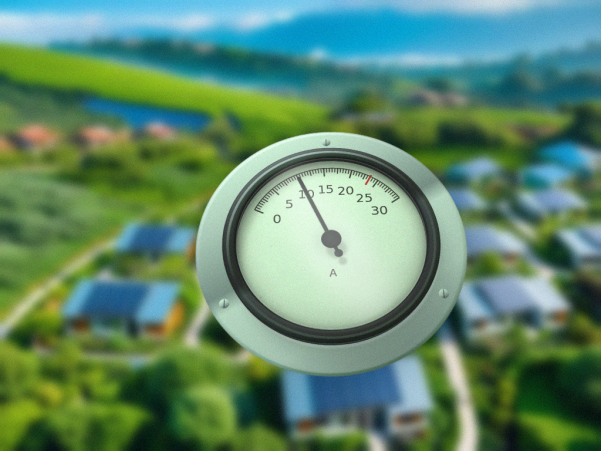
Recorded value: A 10
